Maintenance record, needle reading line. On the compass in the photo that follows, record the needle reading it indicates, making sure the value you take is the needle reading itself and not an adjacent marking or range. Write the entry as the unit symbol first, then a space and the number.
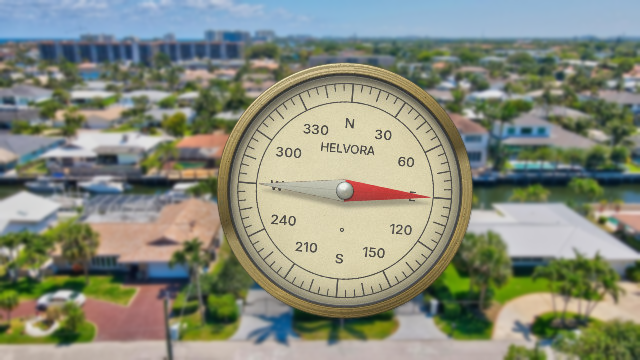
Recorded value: ° 90
